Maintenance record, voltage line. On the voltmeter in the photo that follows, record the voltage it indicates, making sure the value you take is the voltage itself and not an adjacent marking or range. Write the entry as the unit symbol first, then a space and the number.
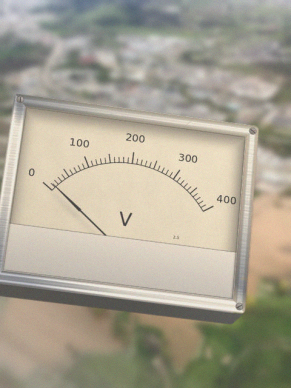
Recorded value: V 10
